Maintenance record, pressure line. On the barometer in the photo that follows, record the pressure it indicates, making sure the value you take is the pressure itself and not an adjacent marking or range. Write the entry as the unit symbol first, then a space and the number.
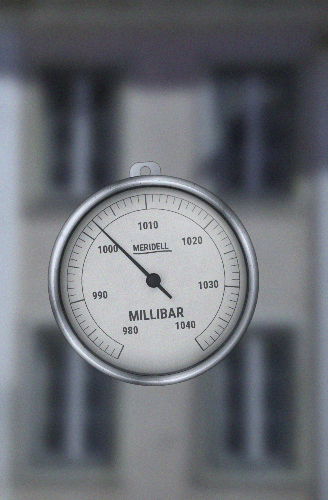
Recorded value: mbar 1002
